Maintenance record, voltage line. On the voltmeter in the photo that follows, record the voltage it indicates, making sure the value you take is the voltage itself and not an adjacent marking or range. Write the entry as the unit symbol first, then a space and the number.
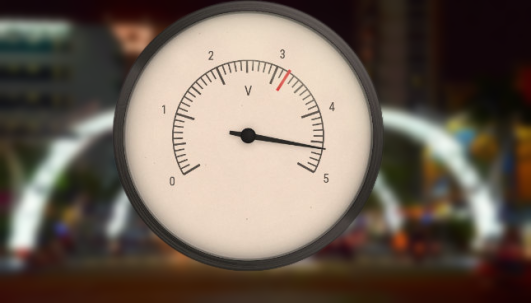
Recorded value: V 4.6
